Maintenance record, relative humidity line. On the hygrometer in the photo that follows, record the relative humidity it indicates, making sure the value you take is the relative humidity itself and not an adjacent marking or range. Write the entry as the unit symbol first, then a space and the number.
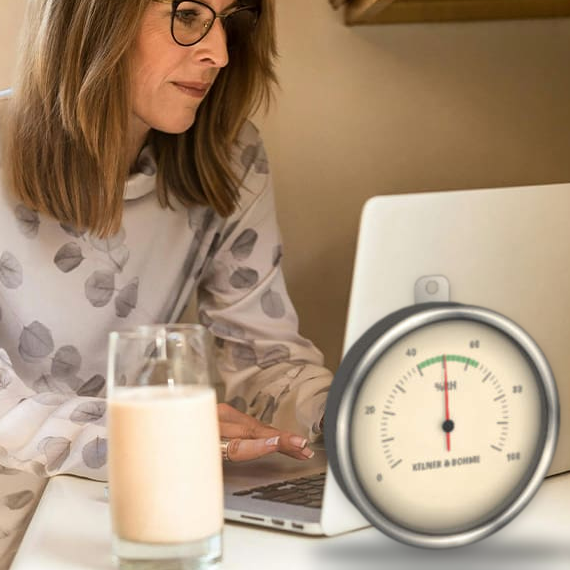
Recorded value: % 50
